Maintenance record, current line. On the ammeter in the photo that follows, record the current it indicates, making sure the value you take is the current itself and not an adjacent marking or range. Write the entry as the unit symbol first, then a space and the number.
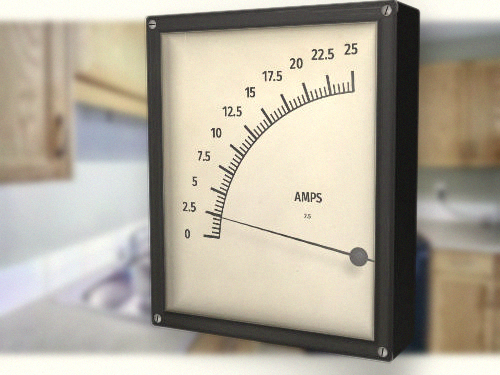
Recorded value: A 2.5
